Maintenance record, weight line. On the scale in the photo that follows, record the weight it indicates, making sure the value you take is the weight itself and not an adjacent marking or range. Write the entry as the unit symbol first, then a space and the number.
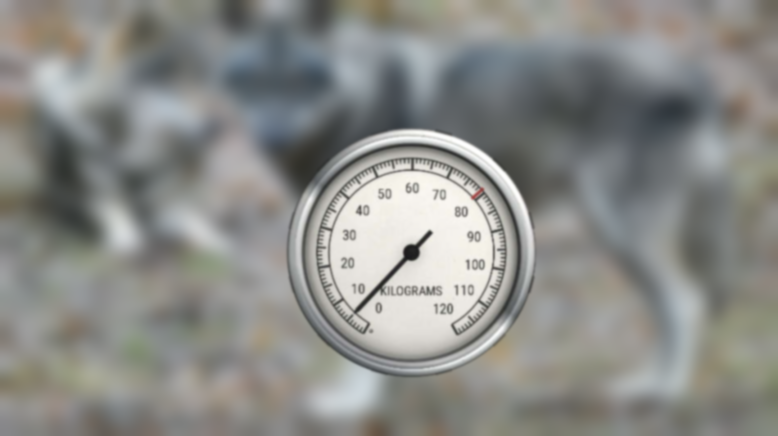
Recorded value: kg 5
